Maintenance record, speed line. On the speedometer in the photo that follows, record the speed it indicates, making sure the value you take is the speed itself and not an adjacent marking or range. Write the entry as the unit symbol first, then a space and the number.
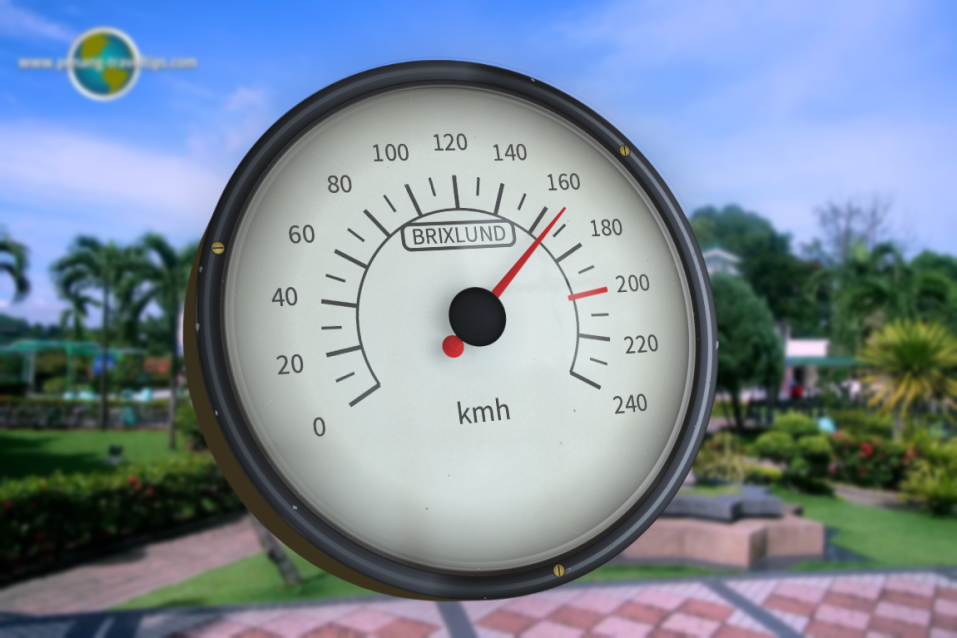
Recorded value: km/h 165
